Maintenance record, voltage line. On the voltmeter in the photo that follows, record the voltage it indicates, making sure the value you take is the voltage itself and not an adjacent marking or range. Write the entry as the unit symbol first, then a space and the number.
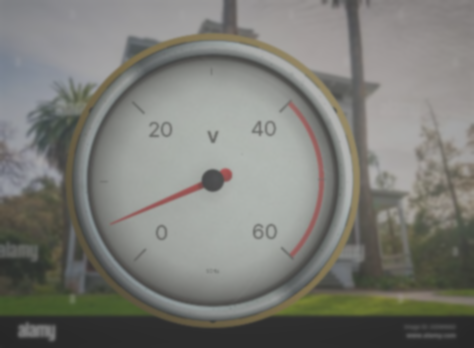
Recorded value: V 5
